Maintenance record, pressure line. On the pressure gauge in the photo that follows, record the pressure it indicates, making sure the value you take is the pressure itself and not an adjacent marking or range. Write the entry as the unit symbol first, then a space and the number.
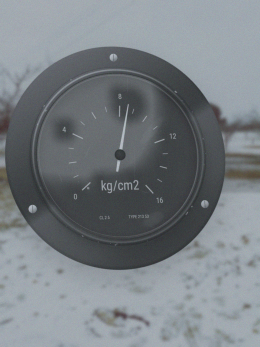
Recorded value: kg/cm² 8.5
